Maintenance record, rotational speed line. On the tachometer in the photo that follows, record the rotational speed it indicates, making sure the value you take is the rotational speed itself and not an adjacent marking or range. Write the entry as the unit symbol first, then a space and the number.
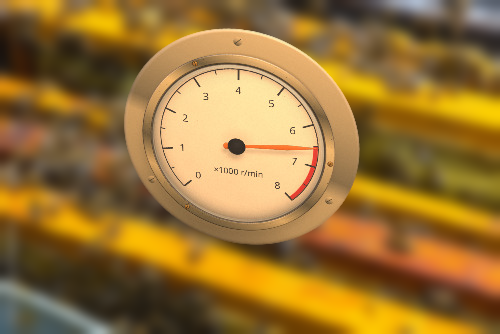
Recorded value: rpm 6500
